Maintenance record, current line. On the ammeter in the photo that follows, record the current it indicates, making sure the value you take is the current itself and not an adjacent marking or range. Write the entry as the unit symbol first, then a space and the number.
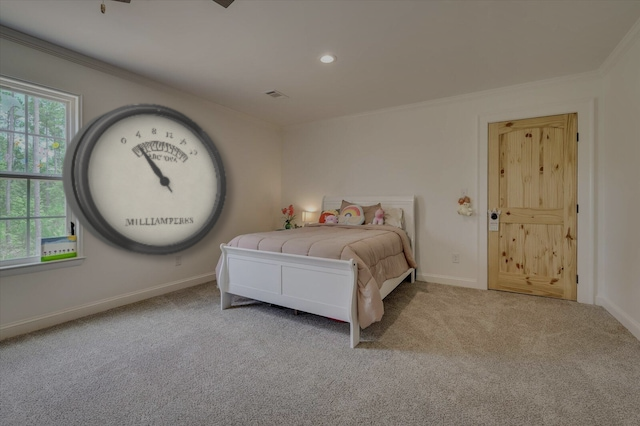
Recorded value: mA 2
